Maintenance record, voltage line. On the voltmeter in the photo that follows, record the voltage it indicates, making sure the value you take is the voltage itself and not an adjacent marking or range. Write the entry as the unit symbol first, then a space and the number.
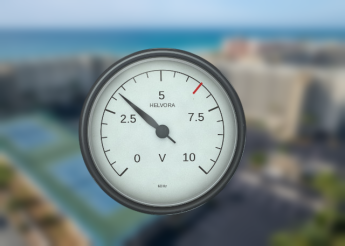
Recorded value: V 3.25
